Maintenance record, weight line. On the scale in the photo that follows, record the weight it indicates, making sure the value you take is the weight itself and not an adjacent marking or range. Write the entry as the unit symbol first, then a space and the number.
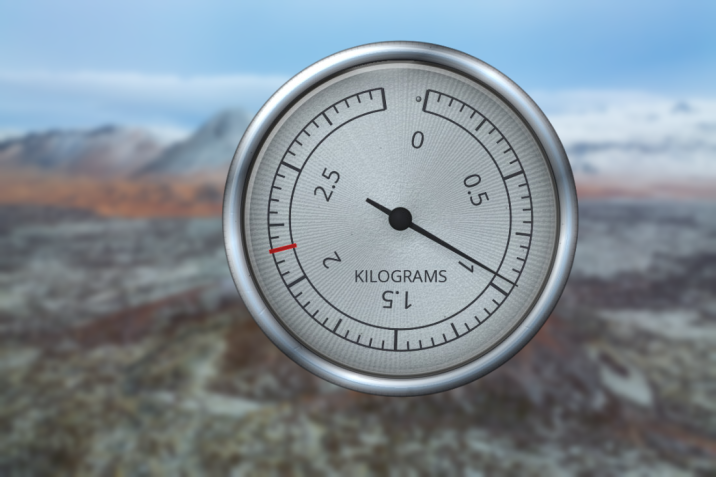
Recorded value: kg 0.95
